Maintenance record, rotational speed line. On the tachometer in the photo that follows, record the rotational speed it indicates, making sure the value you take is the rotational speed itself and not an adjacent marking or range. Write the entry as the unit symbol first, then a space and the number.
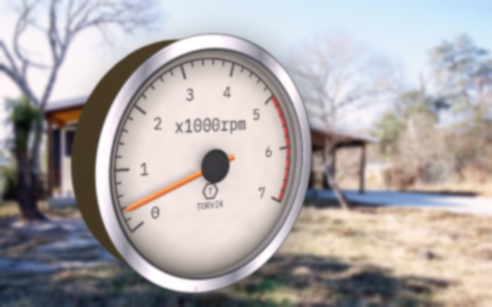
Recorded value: rpm 400
